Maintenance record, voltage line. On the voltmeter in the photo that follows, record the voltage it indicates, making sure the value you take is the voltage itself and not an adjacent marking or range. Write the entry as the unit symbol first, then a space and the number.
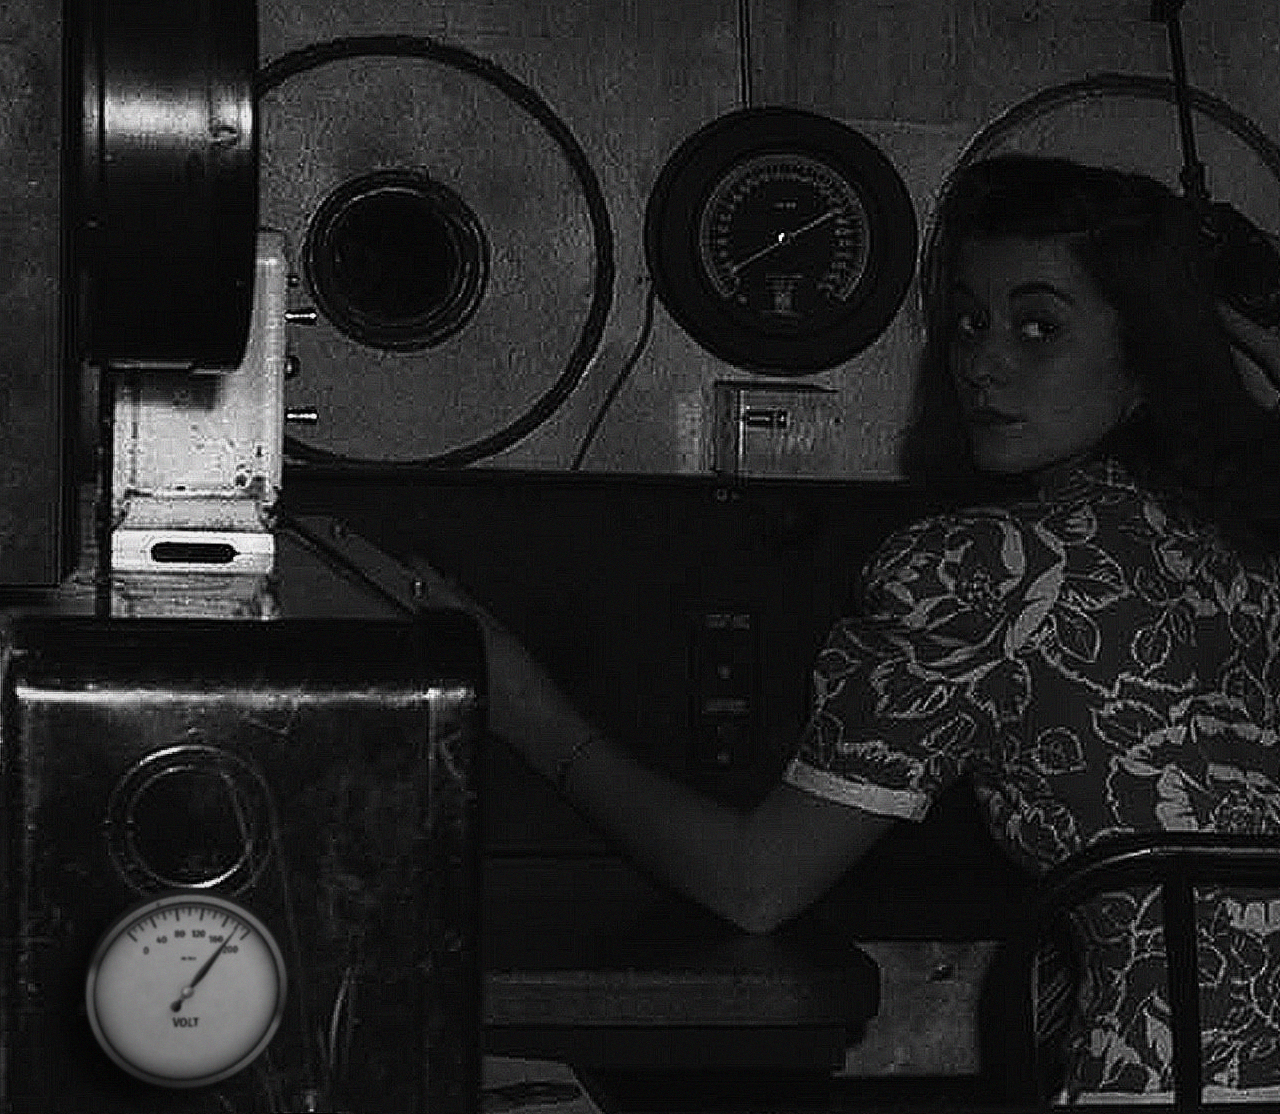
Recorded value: V 180
